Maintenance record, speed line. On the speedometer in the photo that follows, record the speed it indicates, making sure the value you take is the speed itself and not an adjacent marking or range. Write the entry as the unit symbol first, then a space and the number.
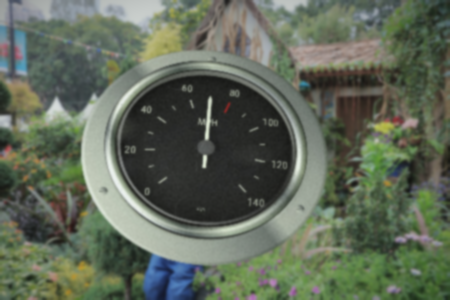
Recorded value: mph 70
